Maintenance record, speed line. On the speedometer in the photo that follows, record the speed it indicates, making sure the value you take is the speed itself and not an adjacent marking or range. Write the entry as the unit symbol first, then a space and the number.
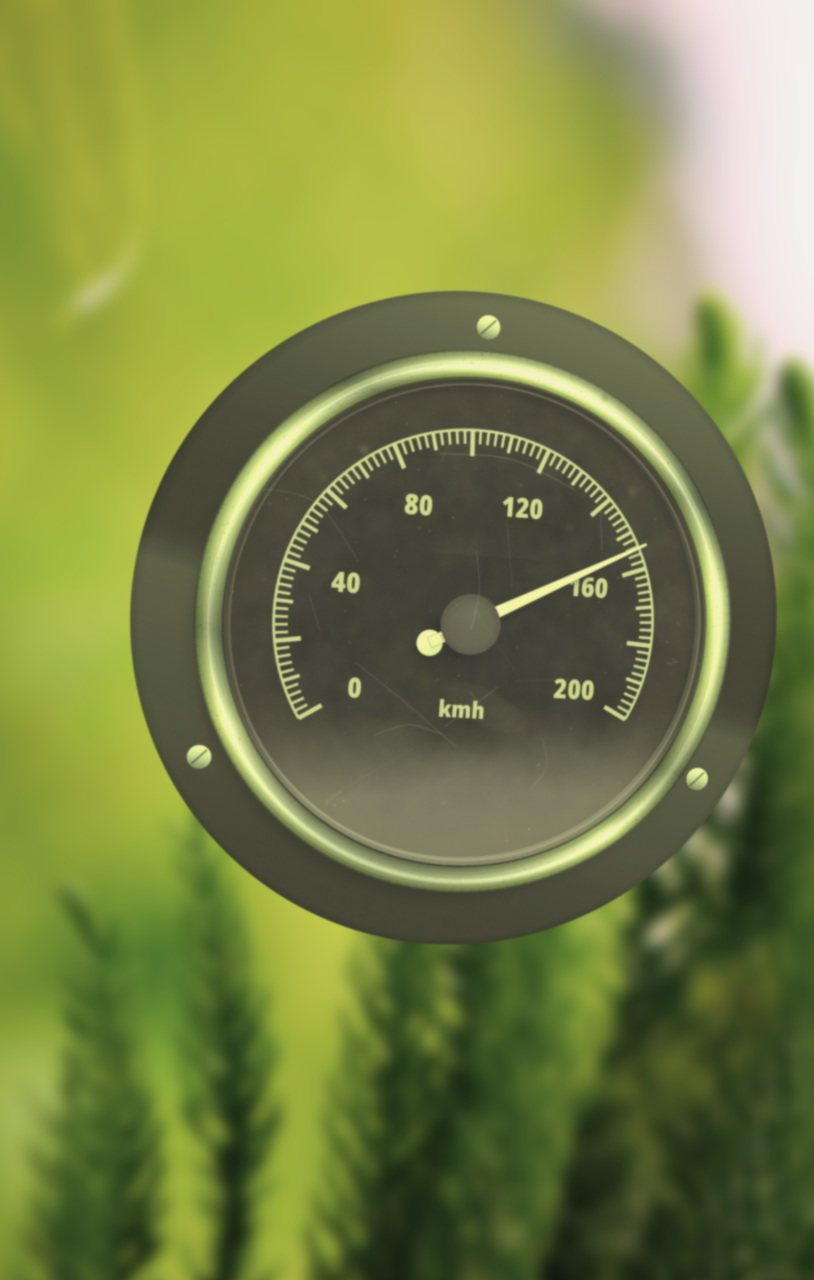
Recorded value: km/h 154
